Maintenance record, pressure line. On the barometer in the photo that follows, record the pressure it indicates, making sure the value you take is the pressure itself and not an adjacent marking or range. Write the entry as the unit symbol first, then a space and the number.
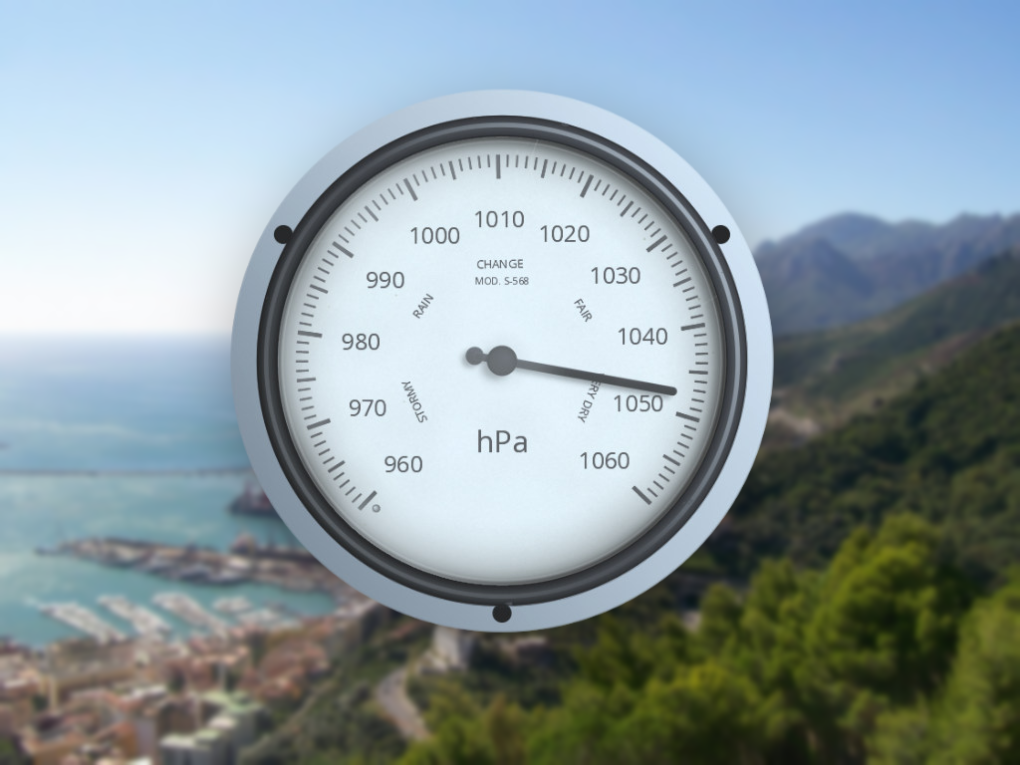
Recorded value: hPa 1047.5
